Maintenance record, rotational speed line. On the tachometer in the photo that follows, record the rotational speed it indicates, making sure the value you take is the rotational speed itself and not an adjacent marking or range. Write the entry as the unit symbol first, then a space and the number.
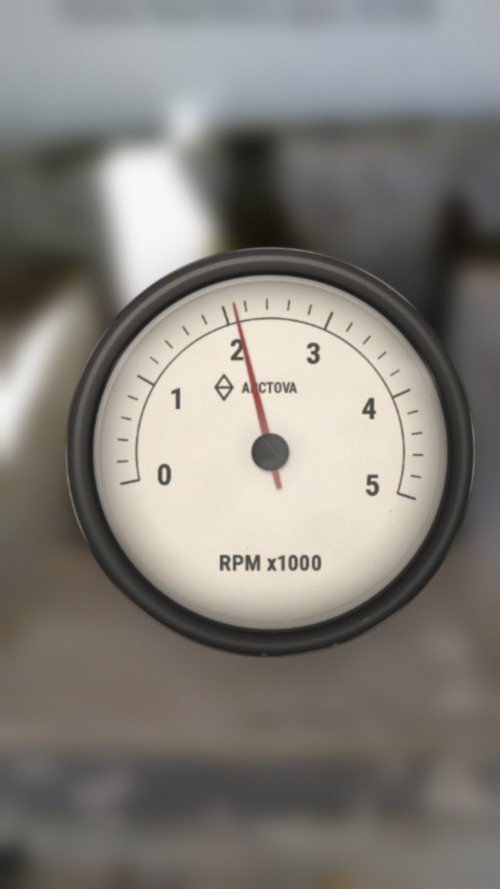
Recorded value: rpm 2100
